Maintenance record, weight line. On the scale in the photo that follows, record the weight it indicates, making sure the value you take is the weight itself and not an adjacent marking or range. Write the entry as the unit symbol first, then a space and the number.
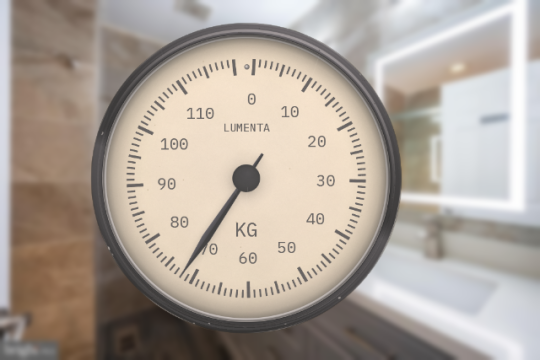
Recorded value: kg 72
